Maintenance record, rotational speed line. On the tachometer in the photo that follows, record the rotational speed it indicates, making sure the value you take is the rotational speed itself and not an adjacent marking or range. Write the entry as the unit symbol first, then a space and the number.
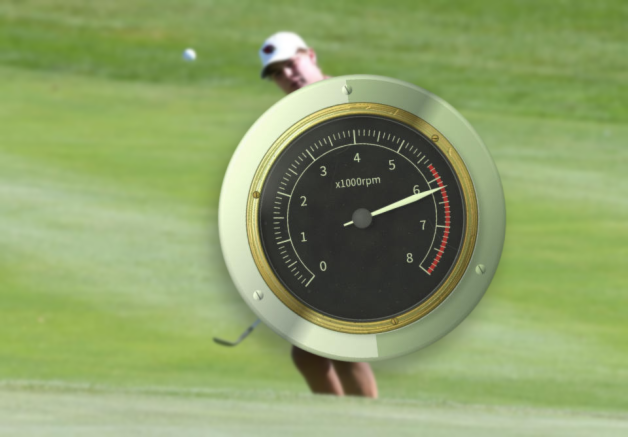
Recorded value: rpm 6200
